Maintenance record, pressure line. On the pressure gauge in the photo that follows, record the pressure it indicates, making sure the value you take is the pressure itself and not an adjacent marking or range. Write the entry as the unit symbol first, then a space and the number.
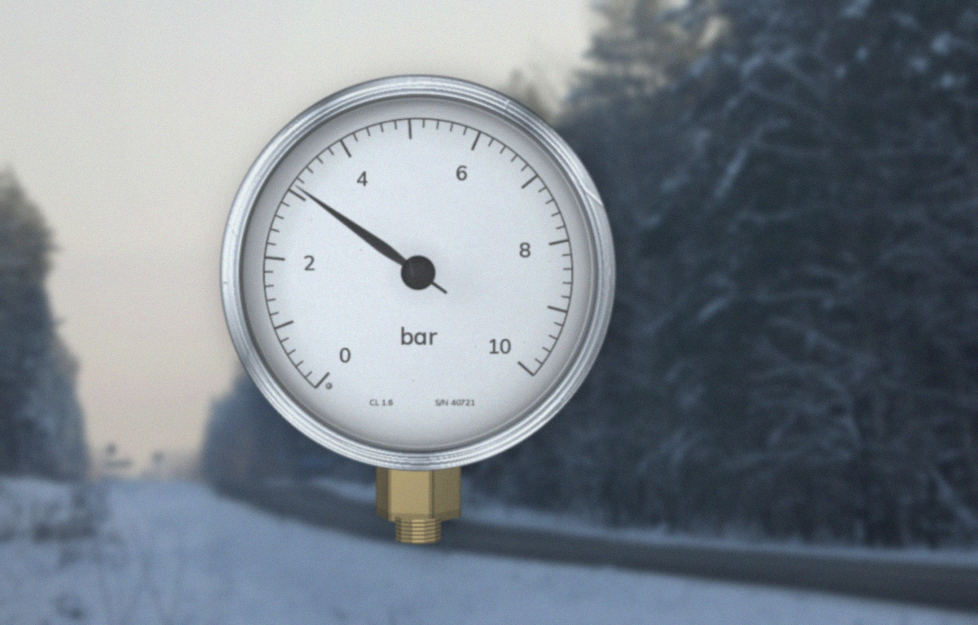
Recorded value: bar 3.1
